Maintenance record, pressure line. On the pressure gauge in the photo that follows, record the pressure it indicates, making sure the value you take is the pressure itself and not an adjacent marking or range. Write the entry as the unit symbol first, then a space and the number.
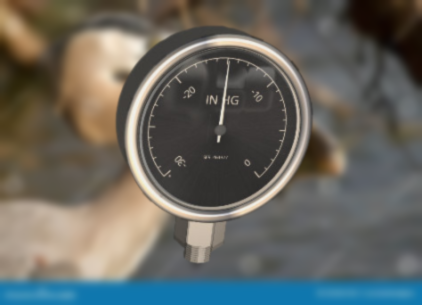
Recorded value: inHg -15
